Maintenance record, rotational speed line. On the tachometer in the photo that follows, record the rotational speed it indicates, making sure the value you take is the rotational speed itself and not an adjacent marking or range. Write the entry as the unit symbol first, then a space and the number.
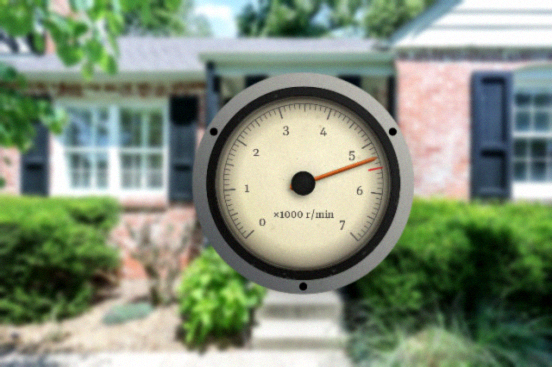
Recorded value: rpm 5300
